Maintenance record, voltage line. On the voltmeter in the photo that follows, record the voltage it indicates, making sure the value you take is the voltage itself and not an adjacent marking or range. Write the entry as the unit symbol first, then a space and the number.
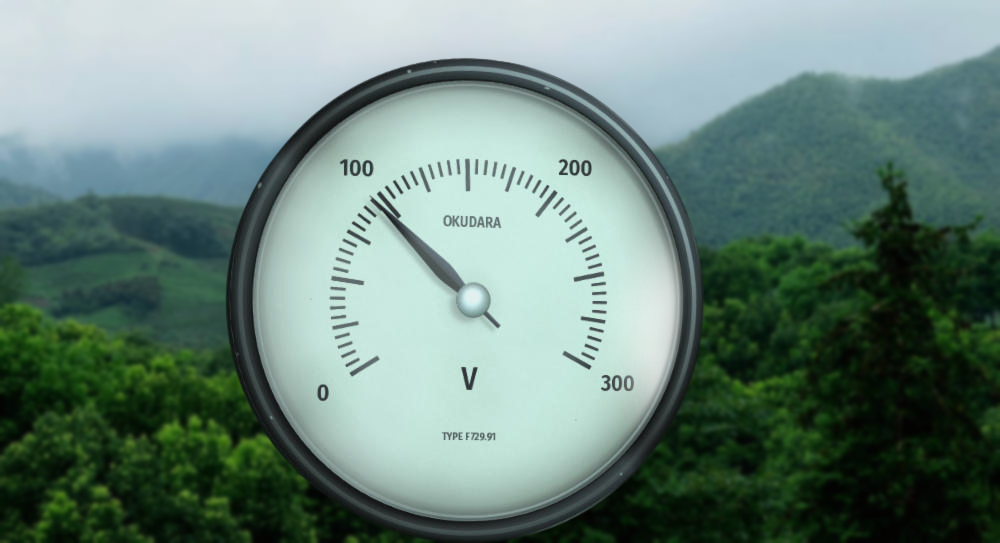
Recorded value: V 95
